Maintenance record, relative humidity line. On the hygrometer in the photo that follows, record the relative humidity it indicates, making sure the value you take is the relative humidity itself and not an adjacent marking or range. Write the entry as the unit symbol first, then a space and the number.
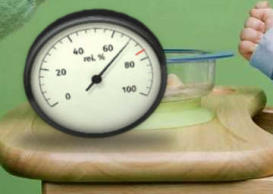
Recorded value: % 68
